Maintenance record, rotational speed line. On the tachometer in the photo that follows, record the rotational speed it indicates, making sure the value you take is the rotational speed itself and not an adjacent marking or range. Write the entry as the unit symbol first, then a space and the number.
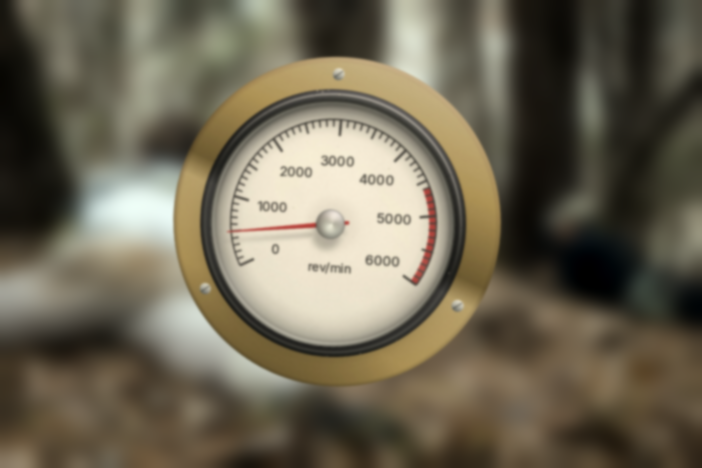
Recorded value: rpm 500
